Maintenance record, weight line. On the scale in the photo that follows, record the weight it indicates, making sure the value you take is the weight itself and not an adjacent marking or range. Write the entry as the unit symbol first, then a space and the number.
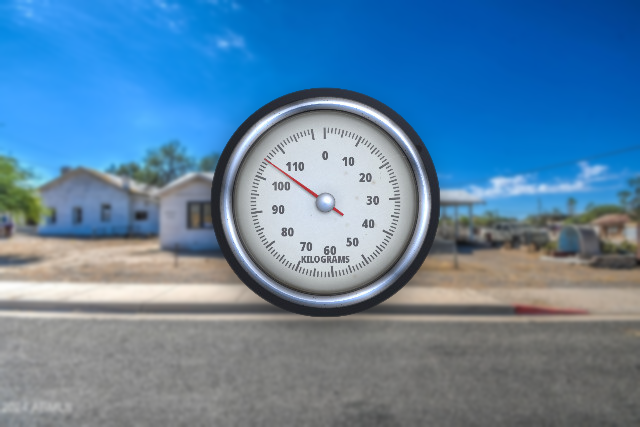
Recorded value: kg 105
